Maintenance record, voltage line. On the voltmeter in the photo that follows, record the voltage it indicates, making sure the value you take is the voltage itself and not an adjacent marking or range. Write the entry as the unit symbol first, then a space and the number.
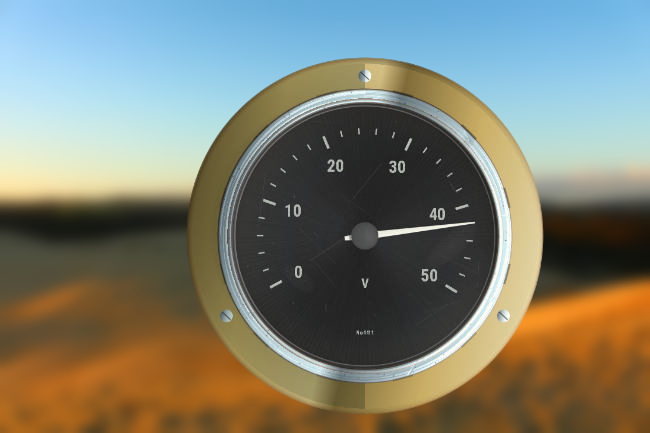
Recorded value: V 42
